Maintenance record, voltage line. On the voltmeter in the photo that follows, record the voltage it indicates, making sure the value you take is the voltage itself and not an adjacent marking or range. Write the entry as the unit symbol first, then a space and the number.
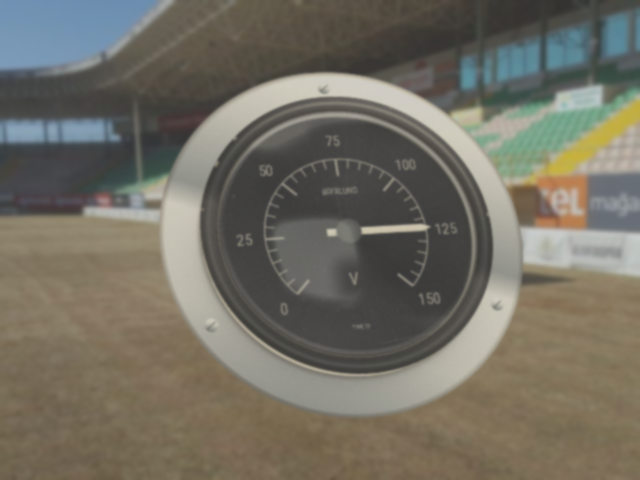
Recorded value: V 125
